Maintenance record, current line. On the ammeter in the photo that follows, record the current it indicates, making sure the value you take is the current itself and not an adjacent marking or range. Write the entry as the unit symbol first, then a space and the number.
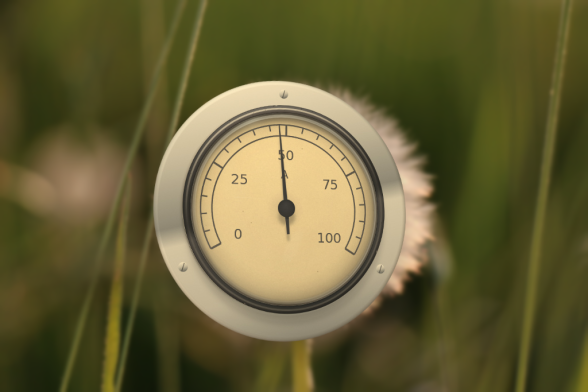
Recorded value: A 47.5
